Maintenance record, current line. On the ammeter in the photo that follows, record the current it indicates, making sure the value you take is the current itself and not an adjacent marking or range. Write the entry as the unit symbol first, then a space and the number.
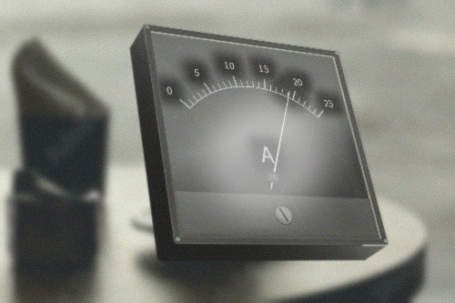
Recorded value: A 19
